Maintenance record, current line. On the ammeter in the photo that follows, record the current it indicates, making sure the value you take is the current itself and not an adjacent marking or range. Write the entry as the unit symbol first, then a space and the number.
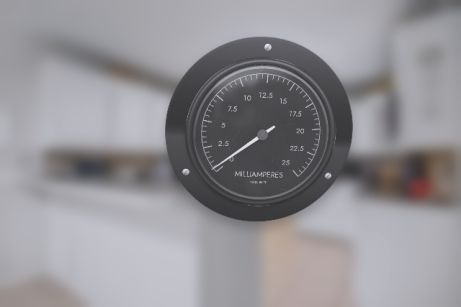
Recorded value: mA 0.5
